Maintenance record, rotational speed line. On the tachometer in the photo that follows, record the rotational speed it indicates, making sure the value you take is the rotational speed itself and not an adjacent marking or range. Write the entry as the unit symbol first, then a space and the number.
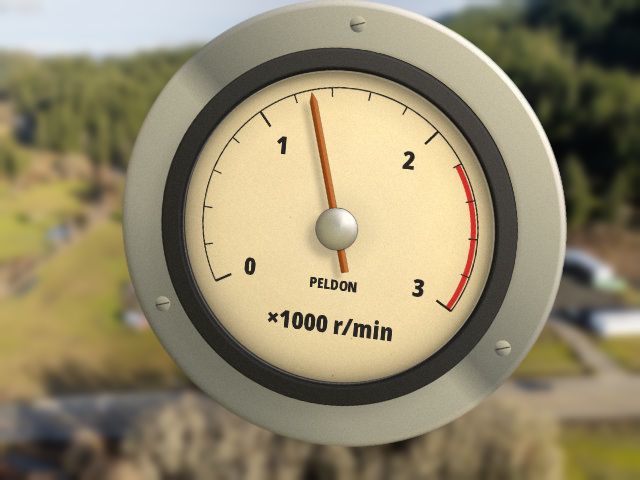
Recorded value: rpm 1300
